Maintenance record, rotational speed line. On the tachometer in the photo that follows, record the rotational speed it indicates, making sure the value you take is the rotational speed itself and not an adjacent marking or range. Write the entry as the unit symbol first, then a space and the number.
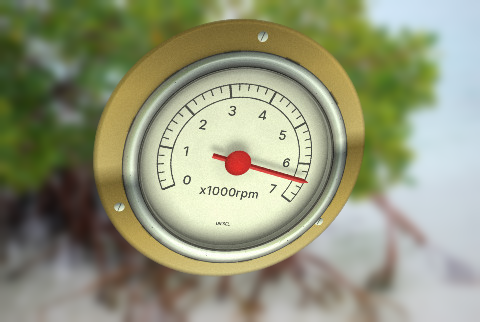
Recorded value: rpm 6400
